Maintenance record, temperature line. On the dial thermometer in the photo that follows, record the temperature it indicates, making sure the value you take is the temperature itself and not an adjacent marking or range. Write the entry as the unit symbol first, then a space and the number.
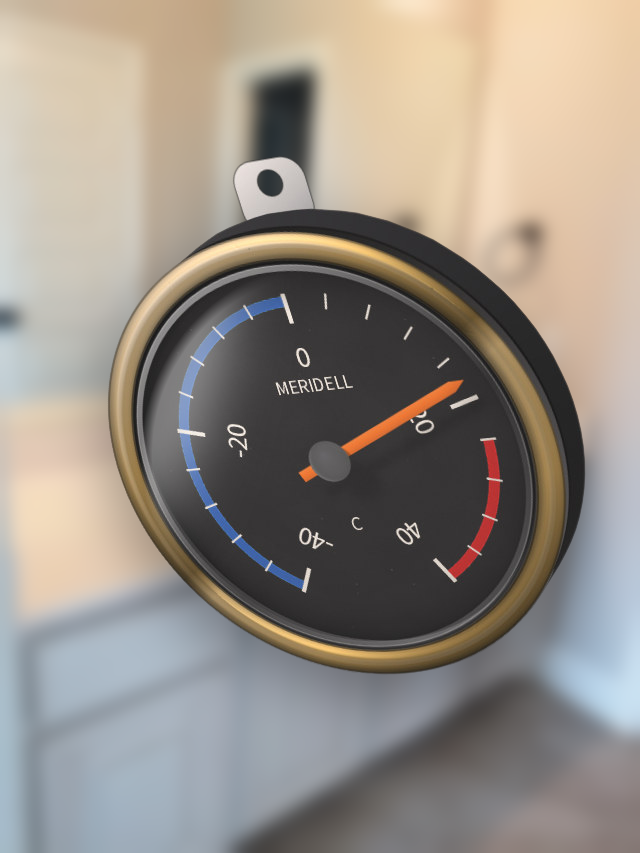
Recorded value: °C 18
